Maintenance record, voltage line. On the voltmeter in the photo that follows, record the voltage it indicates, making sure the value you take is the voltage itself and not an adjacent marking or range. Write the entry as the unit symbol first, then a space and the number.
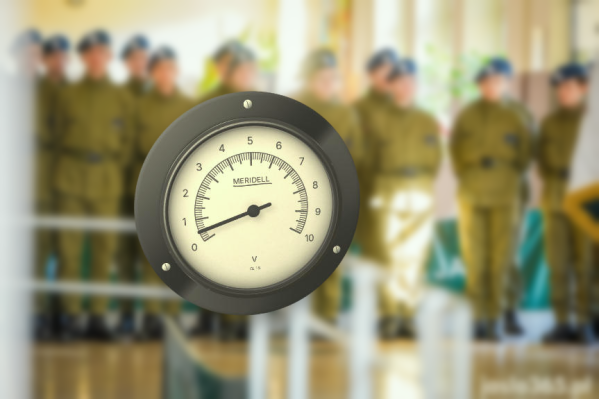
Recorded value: V 0.5
